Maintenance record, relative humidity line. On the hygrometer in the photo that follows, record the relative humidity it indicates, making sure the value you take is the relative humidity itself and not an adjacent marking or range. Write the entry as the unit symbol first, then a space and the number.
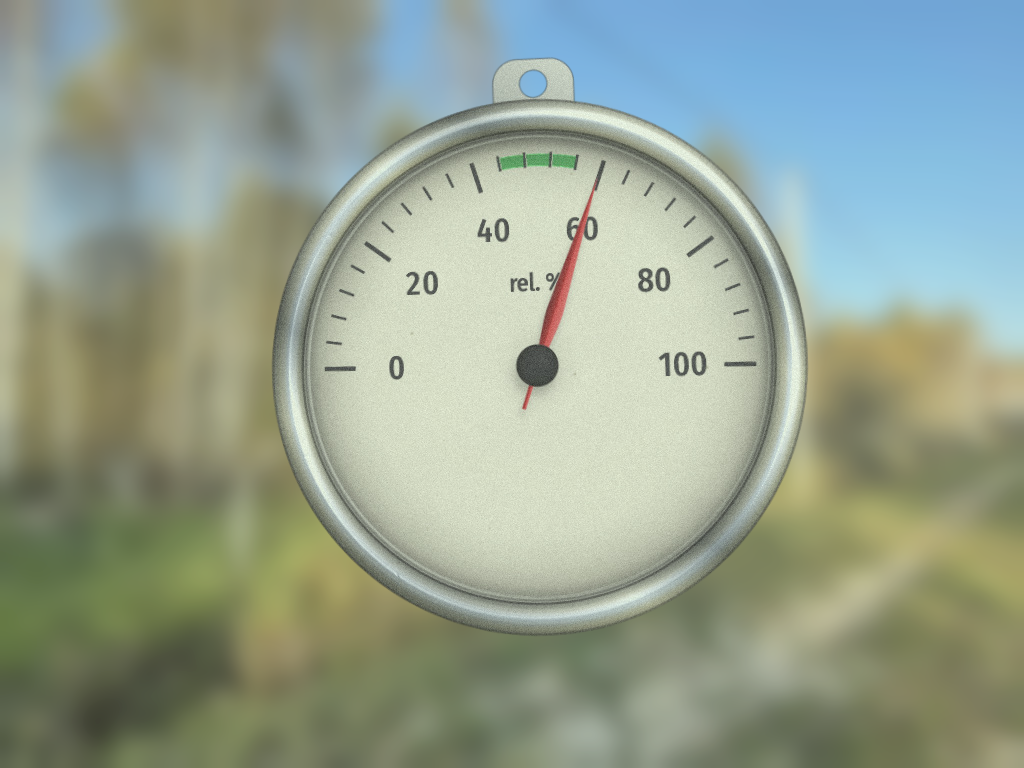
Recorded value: % 60
